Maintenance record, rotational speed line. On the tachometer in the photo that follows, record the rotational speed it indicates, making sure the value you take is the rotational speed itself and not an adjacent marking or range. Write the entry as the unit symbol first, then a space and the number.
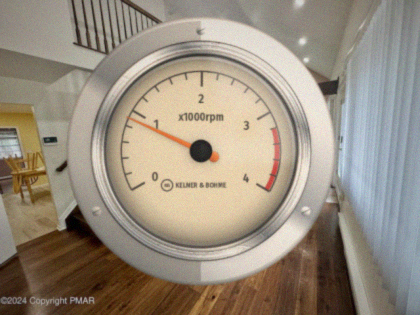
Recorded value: rpm 900
